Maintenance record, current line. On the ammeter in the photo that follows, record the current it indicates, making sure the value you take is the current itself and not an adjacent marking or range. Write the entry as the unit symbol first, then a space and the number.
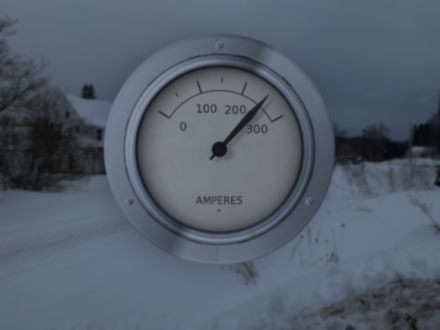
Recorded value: A 250
